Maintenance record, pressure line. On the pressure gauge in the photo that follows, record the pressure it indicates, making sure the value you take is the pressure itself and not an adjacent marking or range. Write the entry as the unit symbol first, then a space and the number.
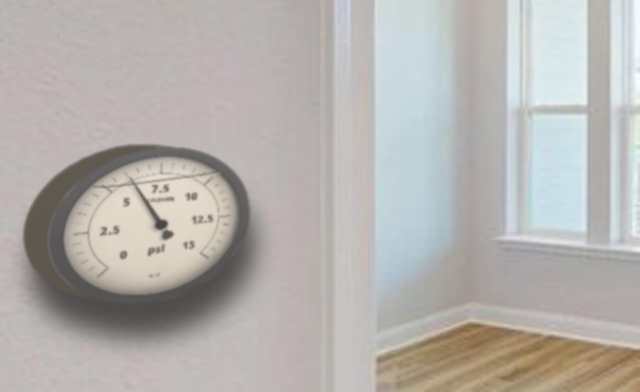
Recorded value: psi 6
